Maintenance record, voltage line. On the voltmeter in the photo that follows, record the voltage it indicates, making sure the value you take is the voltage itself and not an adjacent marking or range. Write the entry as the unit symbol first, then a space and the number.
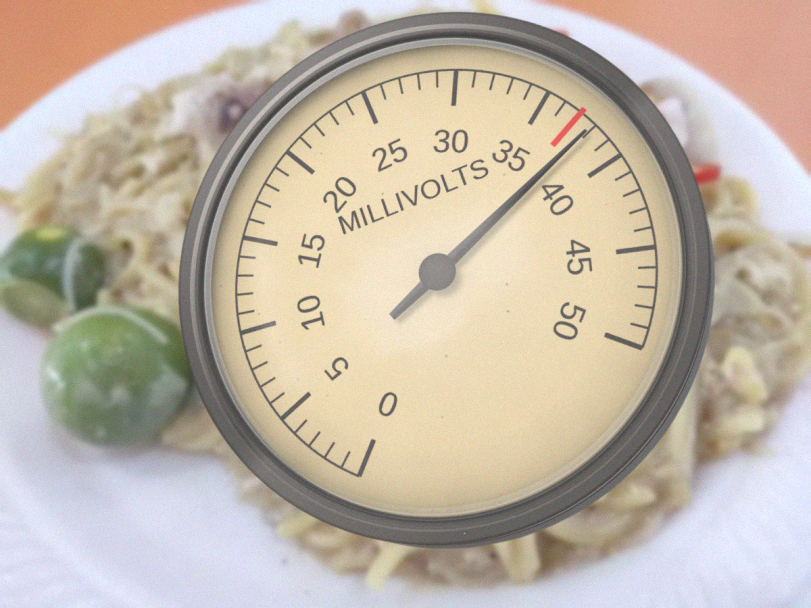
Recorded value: mV 38
